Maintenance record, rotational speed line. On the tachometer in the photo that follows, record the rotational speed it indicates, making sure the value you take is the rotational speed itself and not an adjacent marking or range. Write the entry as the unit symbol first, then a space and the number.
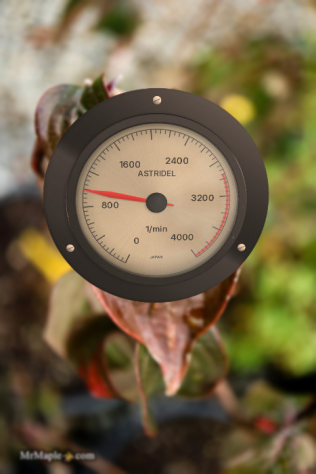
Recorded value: rpm 1000
